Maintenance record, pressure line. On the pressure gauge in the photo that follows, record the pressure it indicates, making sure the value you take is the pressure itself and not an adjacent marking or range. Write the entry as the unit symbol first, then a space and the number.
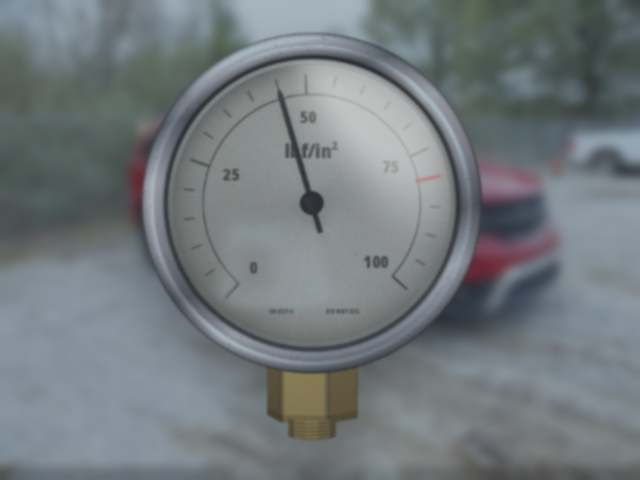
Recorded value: psi 45
